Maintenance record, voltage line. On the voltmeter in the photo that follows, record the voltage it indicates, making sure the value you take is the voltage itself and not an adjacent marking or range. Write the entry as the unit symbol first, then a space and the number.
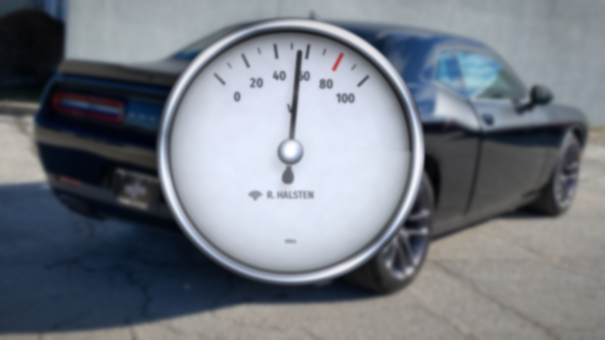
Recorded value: V 55
